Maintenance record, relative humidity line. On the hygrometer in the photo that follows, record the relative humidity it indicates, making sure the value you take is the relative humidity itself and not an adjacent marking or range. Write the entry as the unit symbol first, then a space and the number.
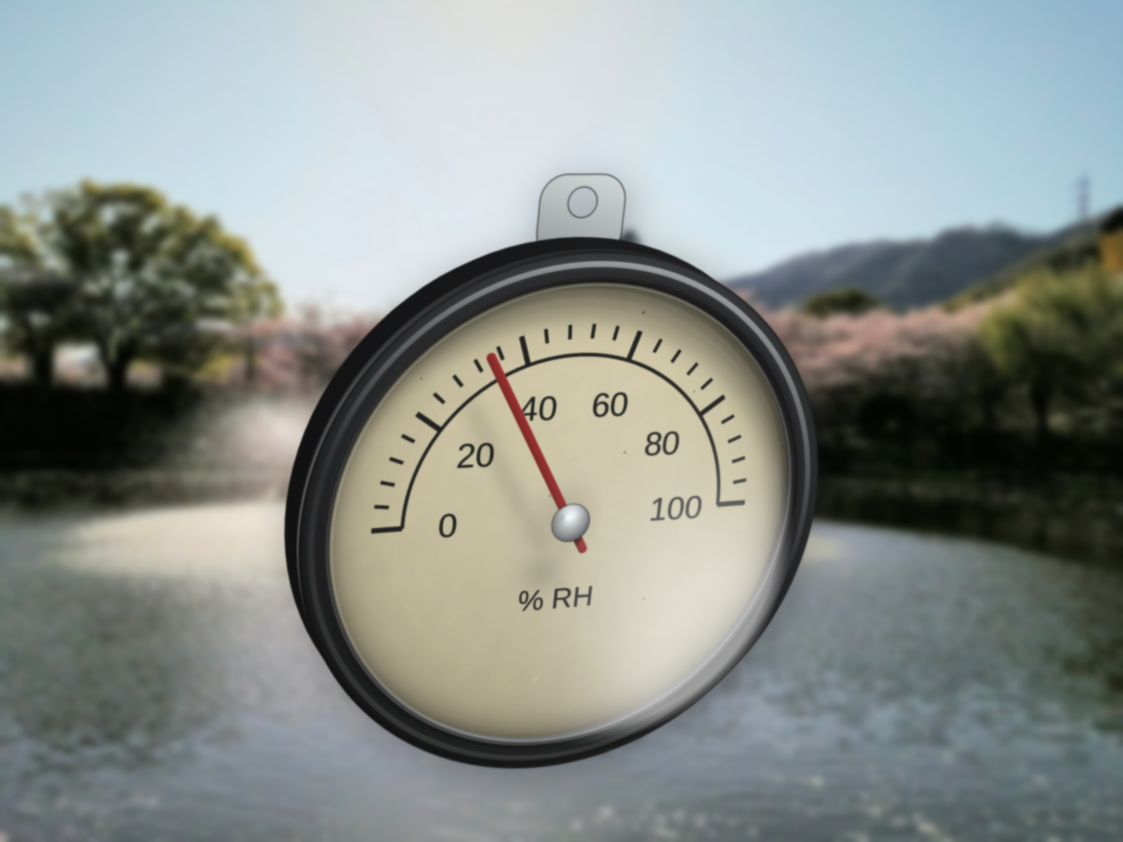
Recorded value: % 34
